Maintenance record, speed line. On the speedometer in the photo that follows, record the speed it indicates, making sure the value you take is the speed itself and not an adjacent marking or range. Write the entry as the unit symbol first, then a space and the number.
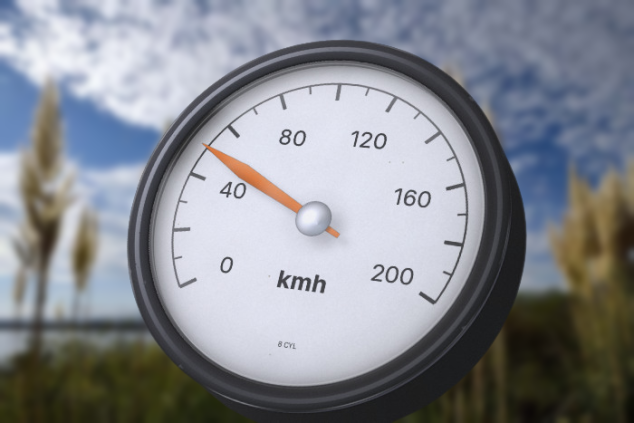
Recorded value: km/h 50
